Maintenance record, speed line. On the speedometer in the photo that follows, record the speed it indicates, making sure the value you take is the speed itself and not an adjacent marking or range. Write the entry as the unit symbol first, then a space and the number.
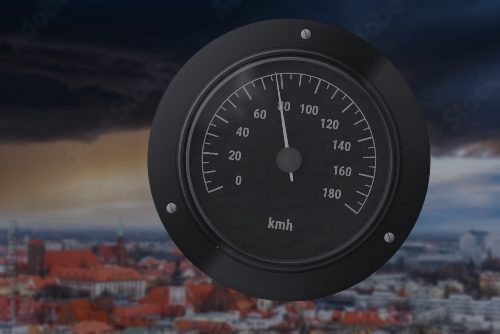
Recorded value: km/h 77.5
